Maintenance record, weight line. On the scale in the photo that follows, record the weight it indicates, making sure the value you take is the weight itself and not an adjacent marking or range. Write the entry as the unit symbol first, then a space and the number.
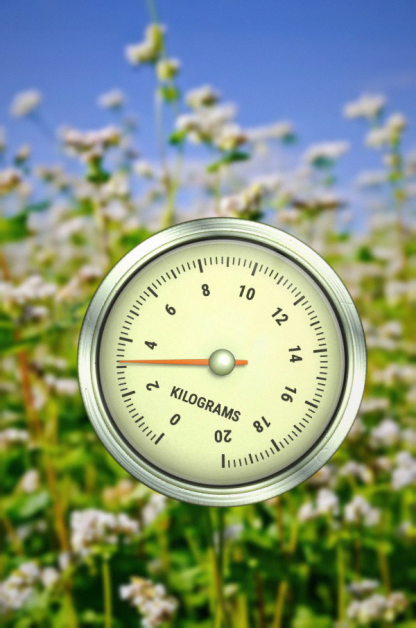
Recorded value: kg 3.2
